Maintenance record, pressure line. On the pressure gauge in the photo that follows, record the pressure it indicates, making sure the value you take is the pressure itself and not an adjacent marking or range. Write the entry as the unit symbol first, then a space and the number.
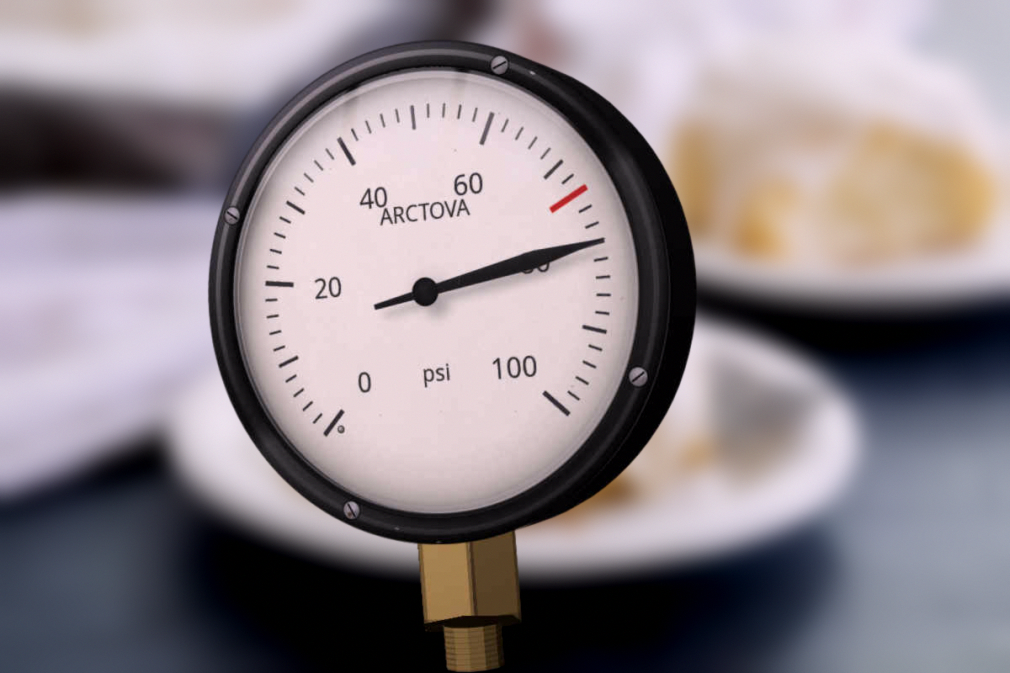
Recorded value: psi 80
